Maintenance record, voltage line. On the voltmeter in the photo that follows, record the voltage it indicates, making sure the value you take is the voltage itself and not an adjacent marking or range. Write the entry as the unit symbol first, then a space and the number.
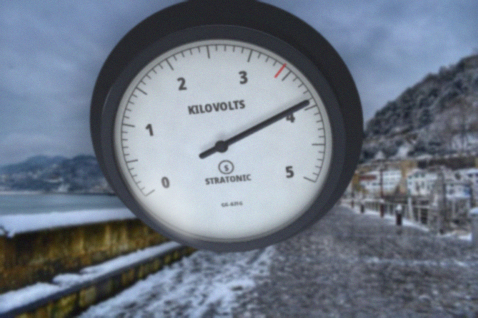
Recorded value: kV 3.9
